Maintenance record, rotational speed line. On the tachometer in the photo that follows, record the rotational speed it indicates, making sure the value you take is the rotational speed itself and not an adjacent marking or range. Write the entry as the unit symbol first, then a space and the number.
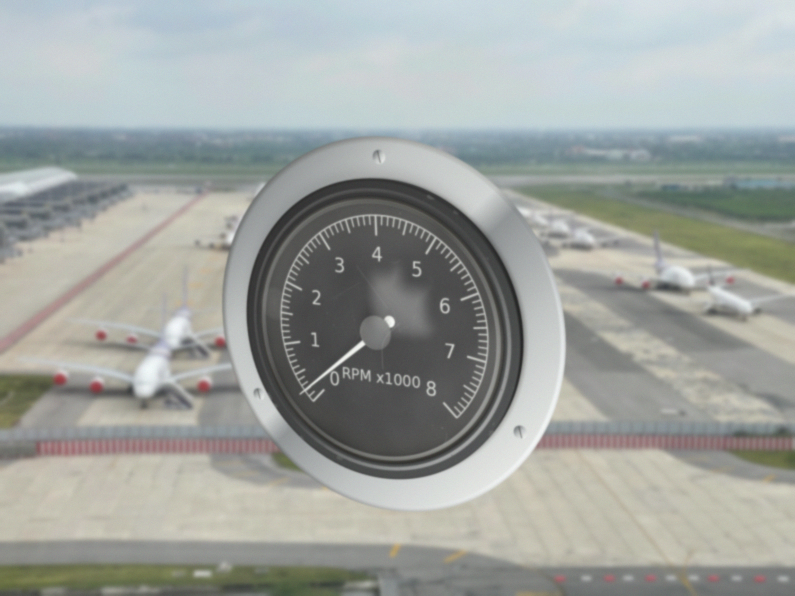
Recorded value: rpm 200
